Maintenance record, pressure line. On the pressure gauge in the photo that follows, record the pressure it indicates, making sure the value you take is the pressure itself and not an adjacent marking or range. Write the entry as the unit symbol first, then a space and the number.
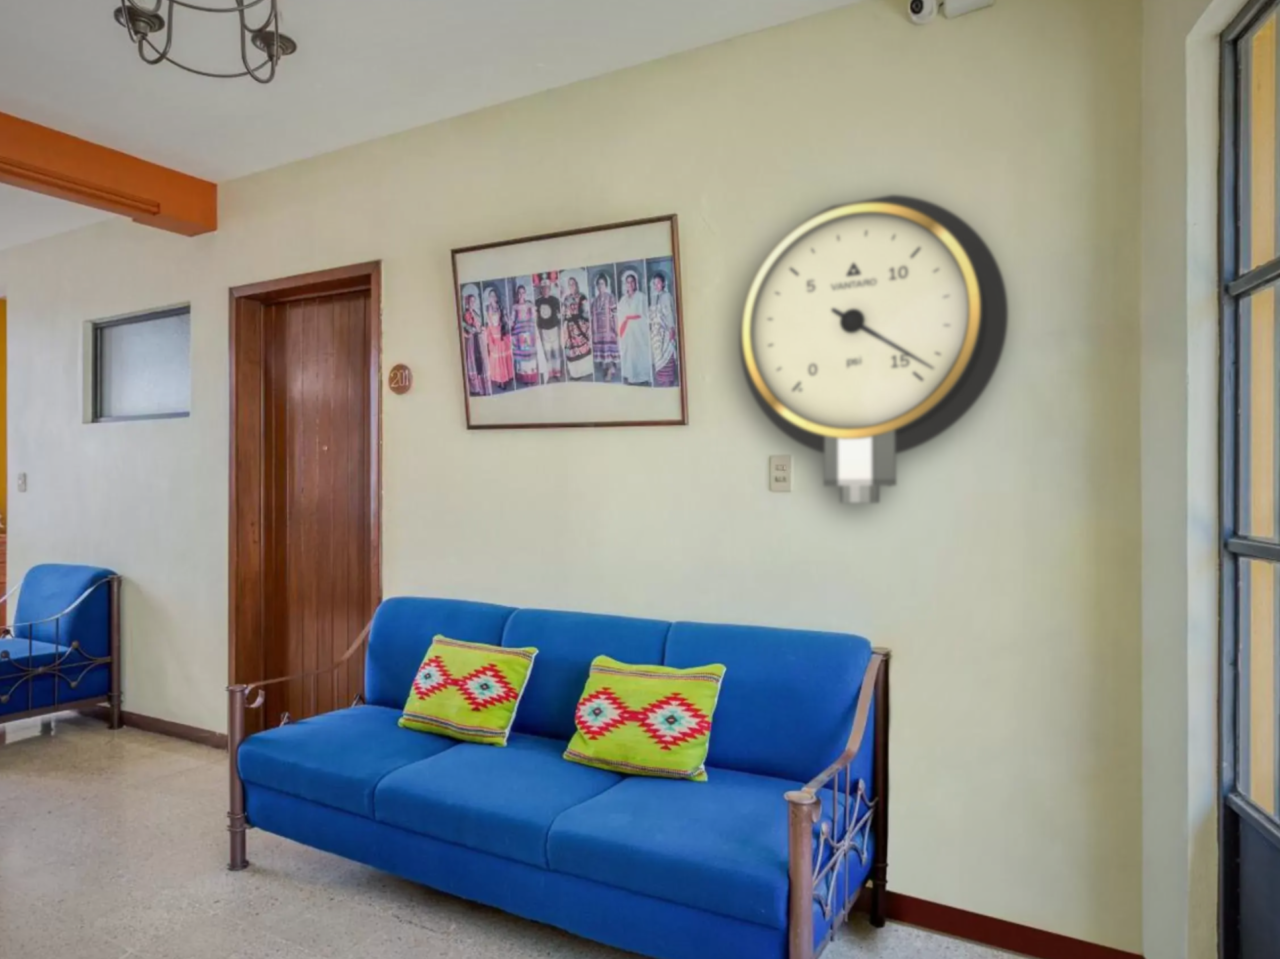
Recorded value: psi 14.5
